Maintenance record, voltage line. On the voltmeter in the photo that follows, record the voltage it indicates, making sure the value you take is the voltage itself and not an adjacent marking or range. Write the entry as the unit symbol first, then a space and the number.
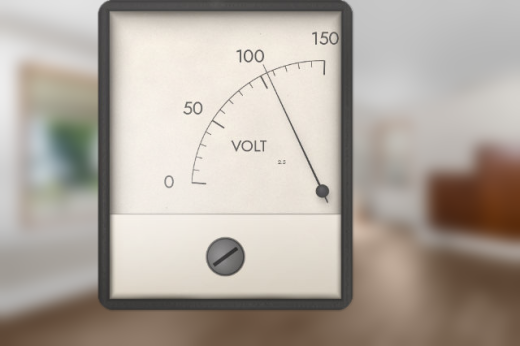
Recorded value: V 105
